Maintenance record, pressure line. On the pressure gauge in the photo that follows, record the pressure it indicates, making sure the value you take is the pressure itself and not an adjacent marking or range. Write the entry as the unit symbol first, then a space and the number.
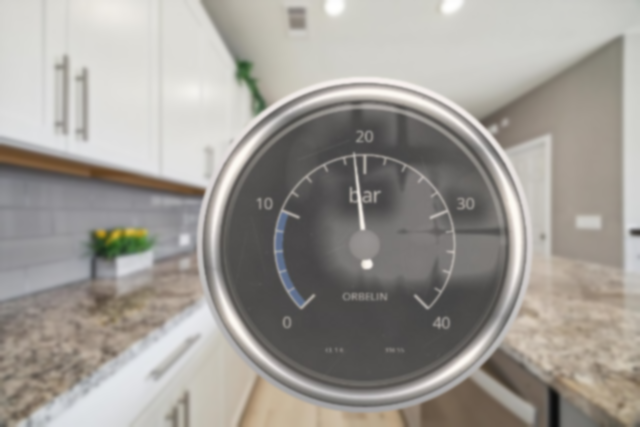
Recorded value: bar 19
